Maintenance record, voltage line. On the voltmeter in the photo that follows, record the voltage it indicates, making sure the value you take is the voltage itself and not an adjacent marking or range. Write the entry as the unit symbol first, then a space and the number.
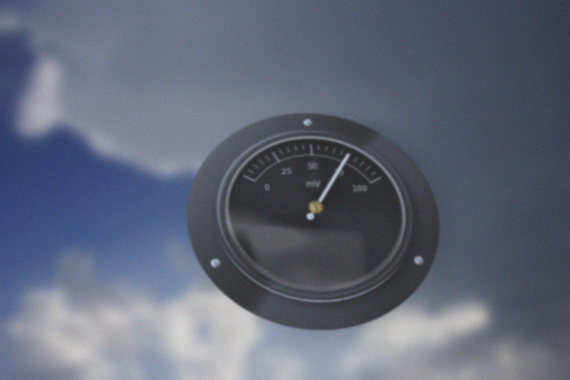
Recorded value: mV 75
